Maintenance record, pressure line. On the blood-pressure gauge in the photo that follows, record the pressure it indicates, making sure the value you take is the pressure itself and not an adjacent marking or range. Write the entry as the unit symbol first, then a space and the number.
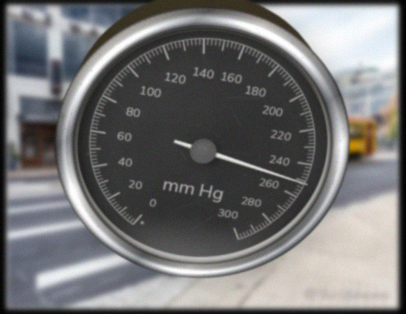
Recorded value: mmHg 250
